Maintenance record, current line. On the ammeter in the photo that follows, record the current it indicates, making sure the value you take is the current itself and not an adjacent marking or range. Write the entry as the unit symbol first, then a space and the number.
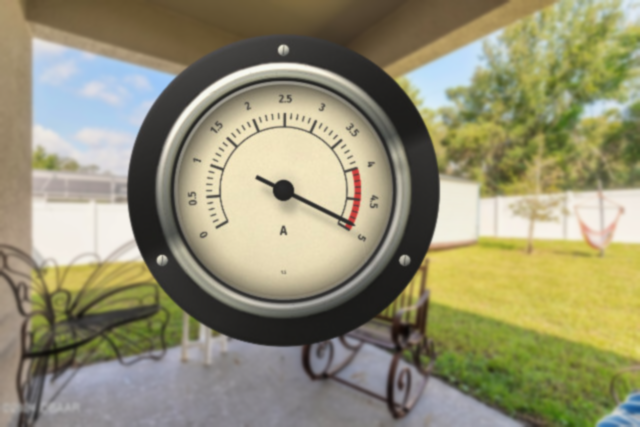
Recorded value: A 4.9
